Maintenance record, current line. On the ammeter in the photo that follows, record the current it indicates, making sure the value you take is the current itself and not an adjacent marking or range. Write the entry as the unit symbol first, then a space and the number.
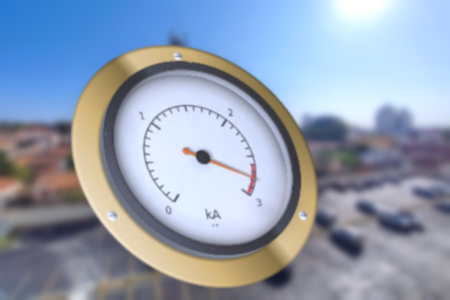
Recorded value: kA 2.8
